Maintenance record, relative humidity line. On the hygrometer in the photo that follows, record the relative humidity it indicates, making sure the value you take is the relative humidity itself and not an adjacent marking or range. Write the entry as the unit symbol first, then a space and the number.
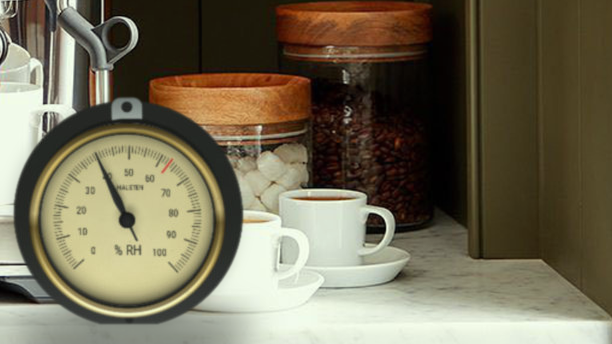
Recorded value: % 40
